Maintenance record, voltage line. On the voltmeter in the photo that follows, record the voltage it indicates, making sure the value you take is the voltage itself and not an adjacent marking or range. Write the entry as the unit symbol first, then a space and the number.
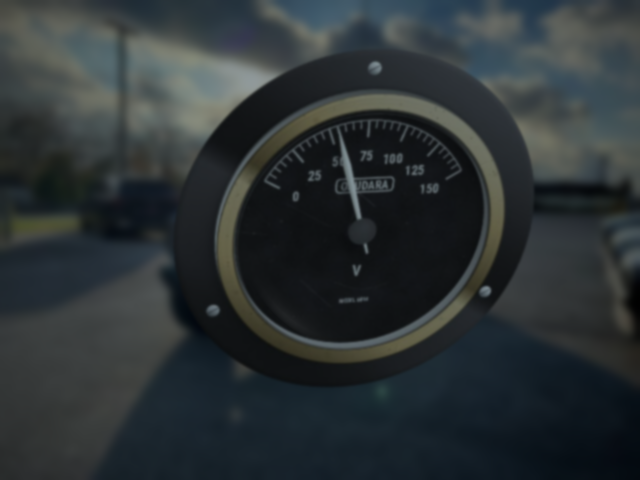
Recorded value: V 55
